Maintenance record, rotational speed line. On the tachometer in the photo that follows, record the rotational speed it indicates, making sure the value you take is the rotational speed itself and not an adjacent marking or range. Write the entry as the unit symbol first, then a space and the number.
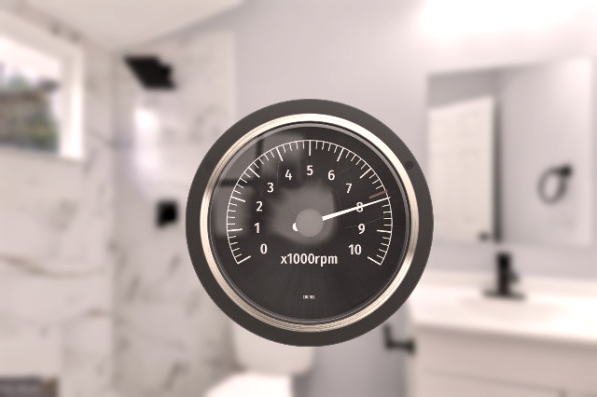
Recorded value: rpm 8000
